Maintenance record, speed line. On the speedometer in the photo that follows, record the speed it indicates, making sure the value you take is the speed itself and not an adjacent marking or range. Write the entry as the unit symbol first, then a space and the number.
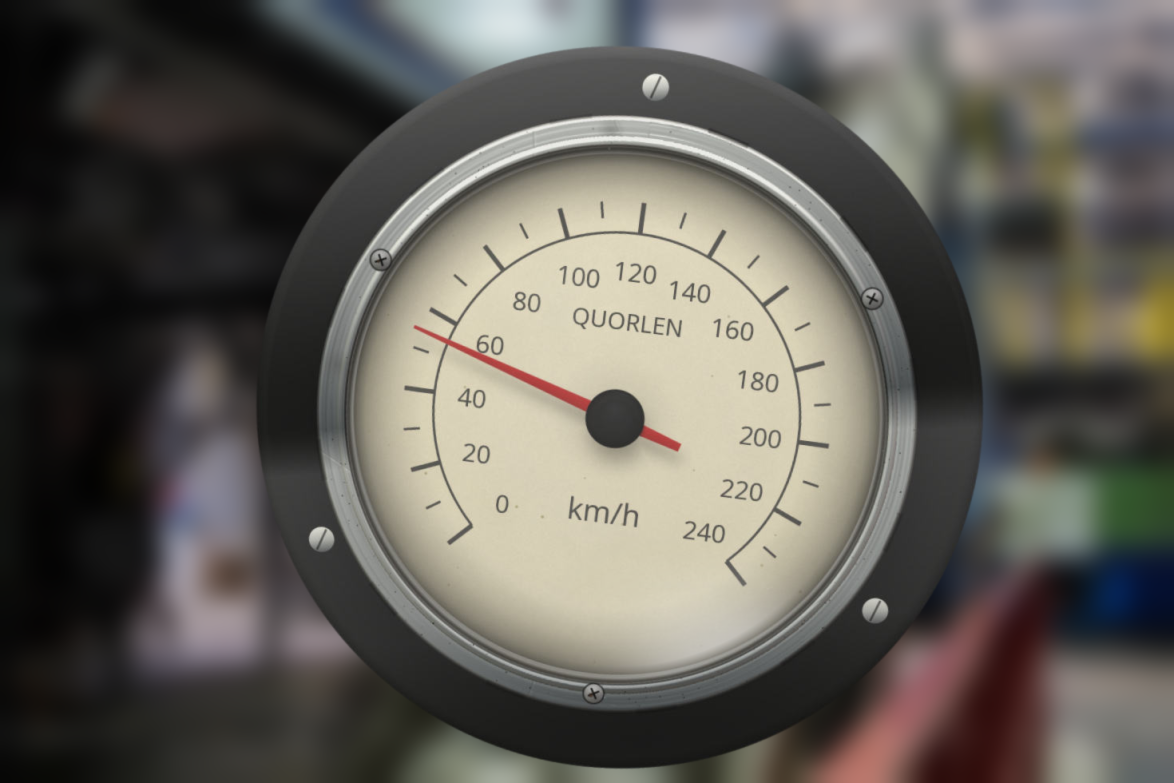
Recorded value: km/h 55
